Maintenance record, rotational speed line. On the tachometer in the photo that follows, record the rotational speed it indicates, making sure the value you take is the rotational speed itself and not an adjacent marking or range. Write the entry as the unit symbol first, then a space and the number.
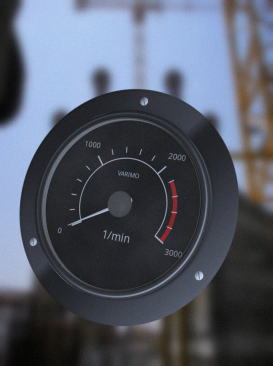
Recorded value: rpm 0
